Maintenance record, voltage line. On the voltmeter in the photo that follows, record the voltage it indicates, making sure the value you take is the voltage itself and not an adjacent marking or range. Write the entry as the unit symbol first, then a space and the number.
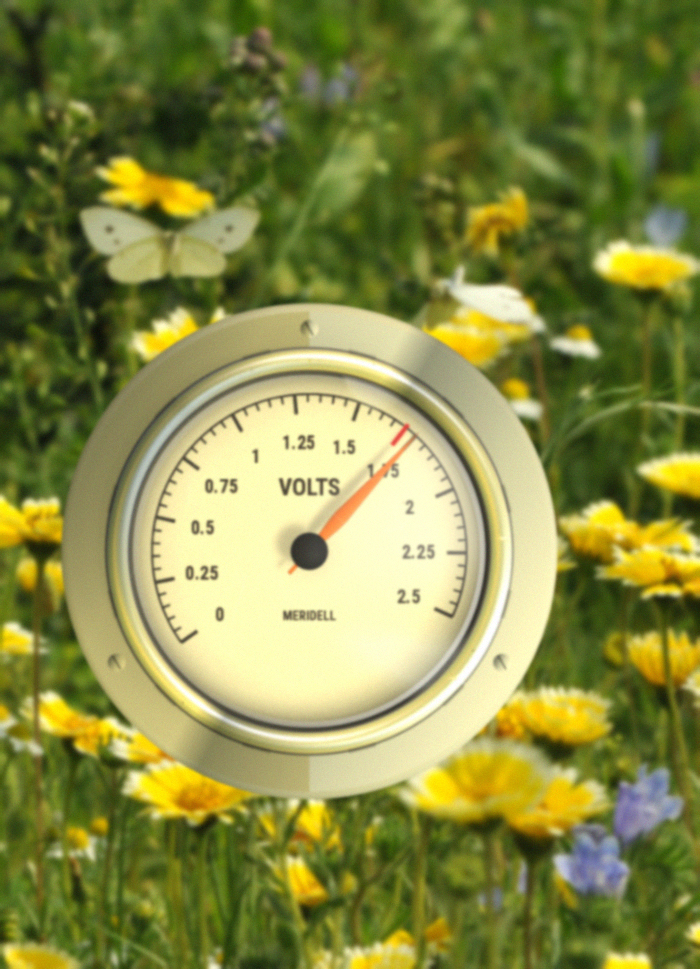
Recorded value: V 1.75
